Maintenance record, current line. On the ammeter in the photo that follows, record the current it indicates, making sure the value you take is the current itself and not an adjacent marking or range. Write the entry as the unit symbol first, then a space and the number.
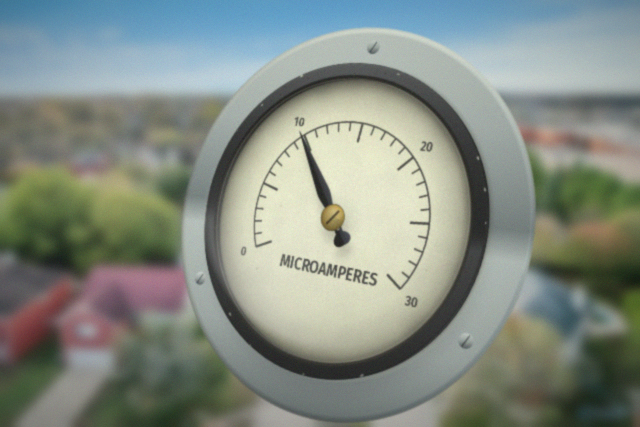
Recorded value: µA 10
